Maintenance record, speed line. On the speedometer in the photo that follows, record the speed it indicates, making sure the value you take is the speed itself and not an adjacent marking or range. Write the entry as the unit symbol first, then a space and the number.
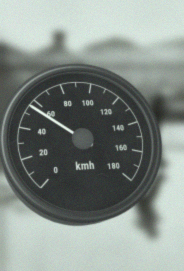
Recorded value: km/h 55
